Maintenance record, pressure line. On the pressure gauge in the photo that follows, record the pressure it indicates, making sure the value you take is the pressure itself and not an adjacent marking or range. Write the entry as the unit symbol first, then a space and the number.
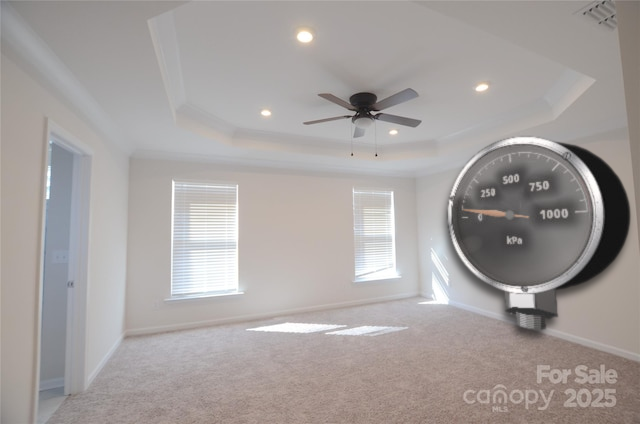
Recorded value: kPa 50
